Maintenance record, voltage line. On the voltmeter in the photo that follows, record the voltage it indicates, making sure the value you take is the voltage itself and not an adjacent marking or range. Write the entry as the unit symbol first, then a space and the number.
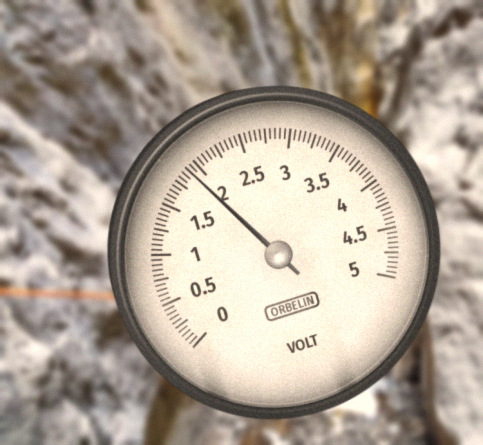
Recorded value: V 1.9
